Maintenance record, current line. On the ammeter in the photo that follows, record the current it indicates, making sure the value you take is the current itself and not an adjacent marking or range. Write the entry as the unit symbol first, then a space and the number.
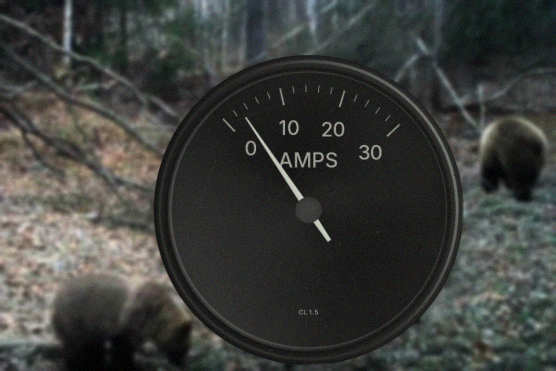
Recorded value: A 3
